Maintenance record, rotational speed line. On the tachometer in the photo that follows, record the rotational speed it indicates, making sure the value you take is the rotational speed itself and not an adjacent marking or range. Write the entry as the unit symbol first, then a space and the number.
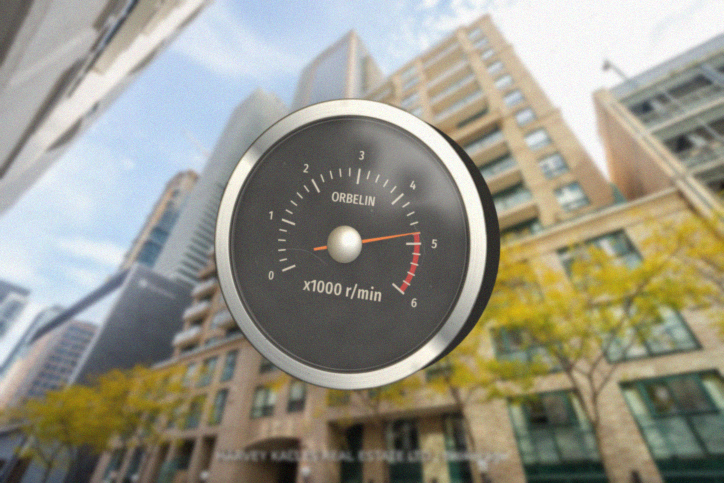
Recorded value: rpm 4800
